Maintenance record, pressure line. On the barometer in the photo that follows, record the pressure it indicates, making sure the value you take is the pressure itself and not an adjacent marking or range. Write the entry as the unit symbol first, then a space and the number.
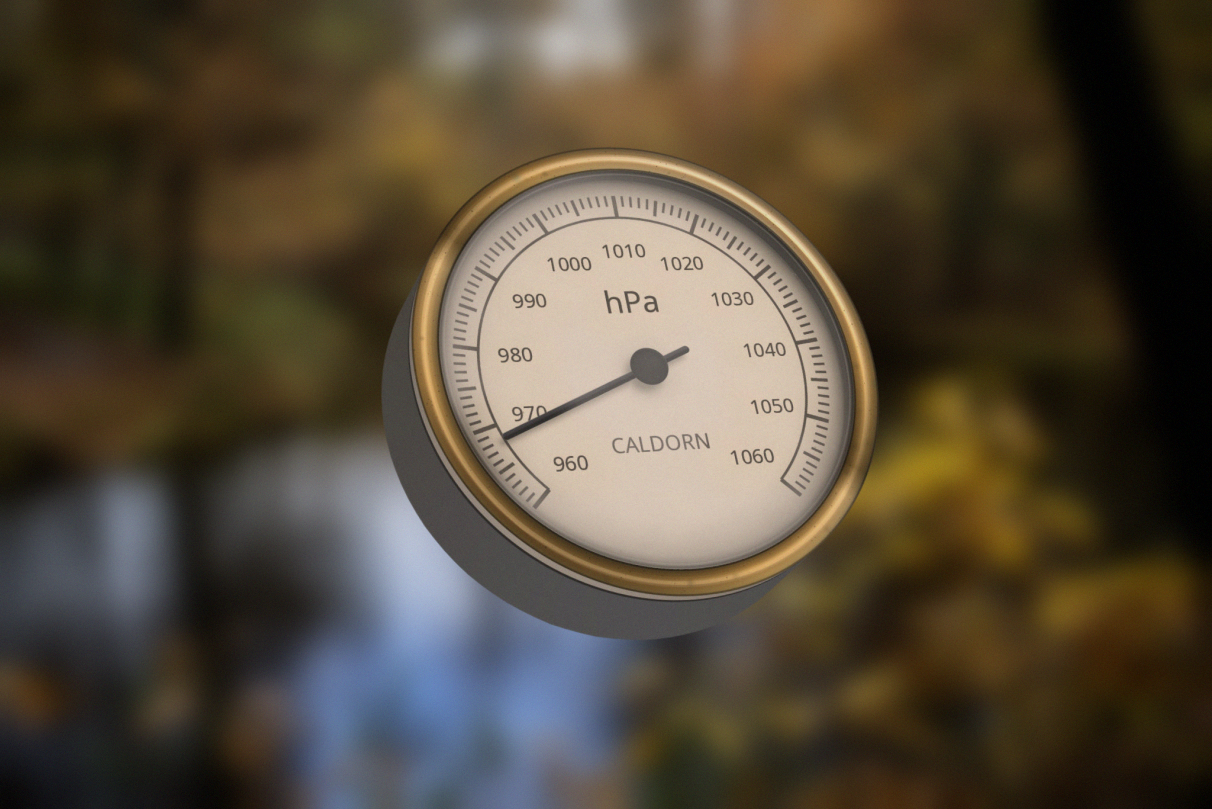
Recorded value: hPa 968
